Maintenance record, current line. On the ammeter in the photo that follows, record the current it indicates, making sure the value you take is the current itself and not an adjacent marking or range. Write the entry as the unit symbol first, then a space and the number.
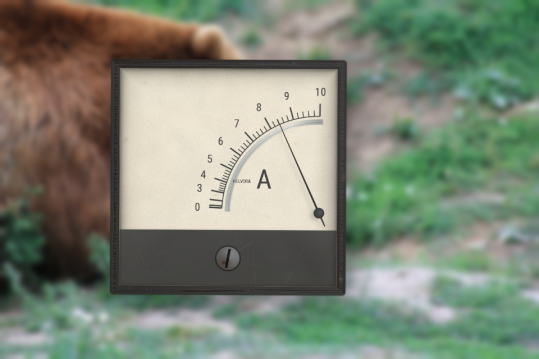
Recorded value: A 8.4
